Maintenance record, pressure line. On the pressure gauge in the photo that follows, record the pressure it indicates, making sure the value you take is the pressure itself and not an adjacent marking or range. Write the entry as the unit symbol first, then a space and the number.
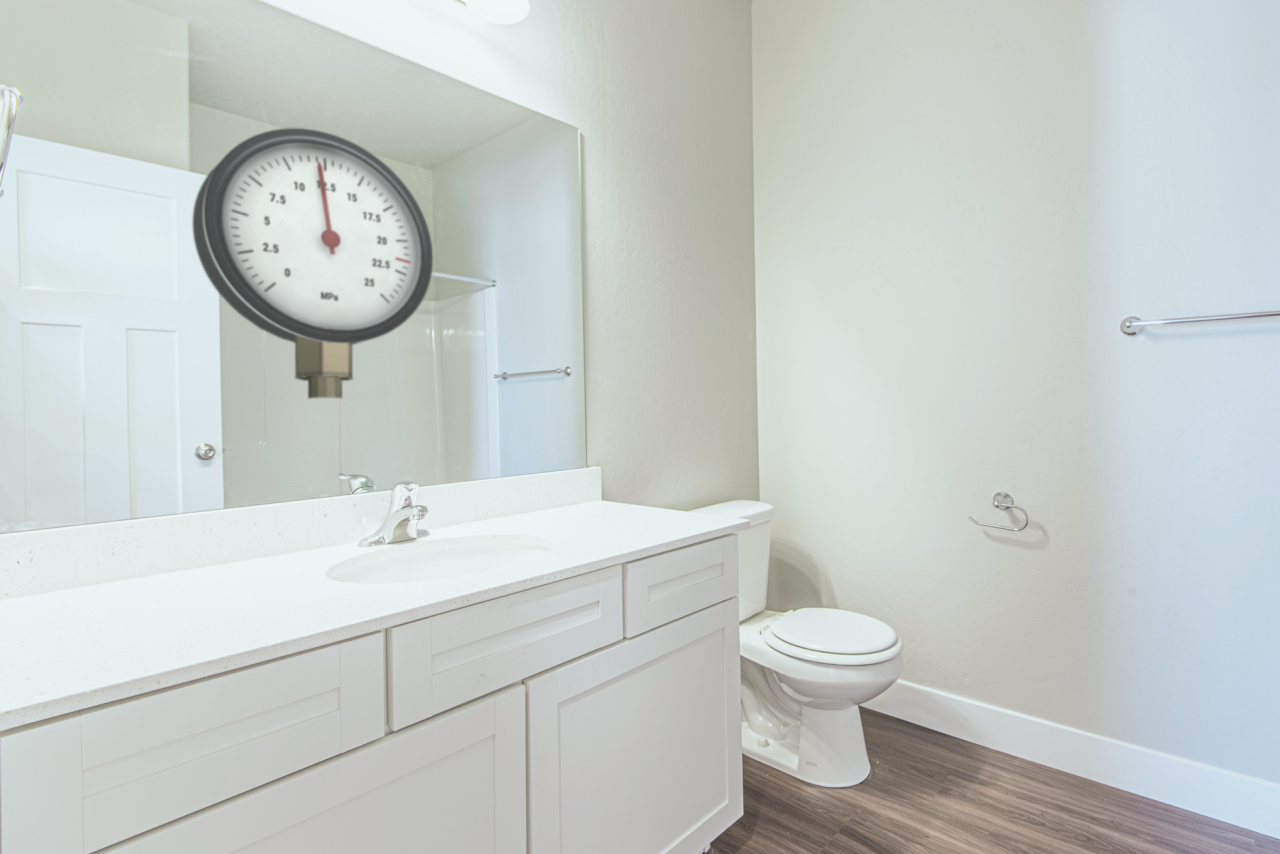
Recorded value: MPa 12
